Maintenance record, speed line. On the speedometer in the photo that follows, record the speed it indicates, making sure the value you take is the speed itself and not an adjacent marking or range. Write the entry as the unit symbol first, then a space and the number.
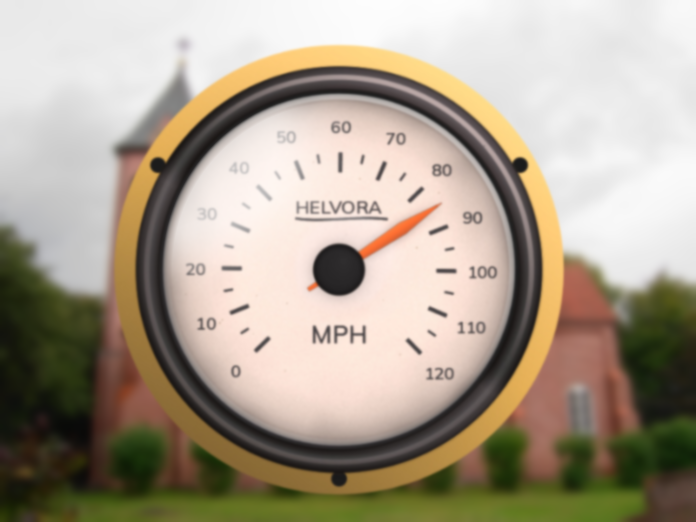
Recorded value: mph 85
